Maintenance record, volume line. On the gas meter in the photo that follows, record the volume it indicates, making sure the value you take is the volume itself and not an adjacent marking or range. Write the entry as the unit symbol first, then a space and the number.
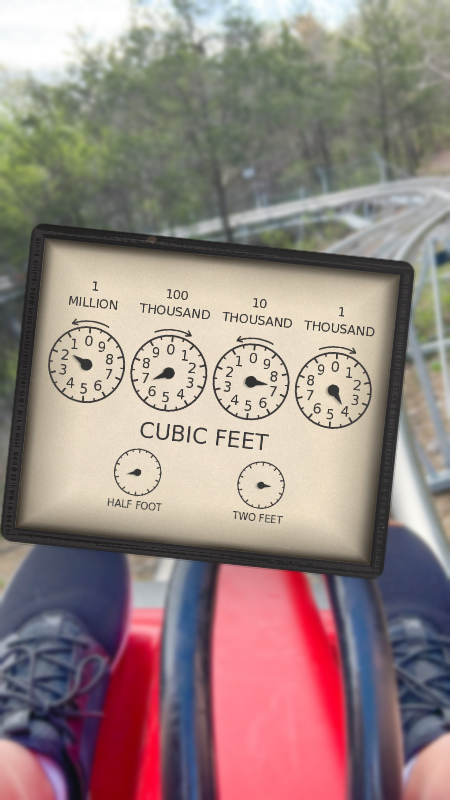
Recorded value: ft³ 167400
